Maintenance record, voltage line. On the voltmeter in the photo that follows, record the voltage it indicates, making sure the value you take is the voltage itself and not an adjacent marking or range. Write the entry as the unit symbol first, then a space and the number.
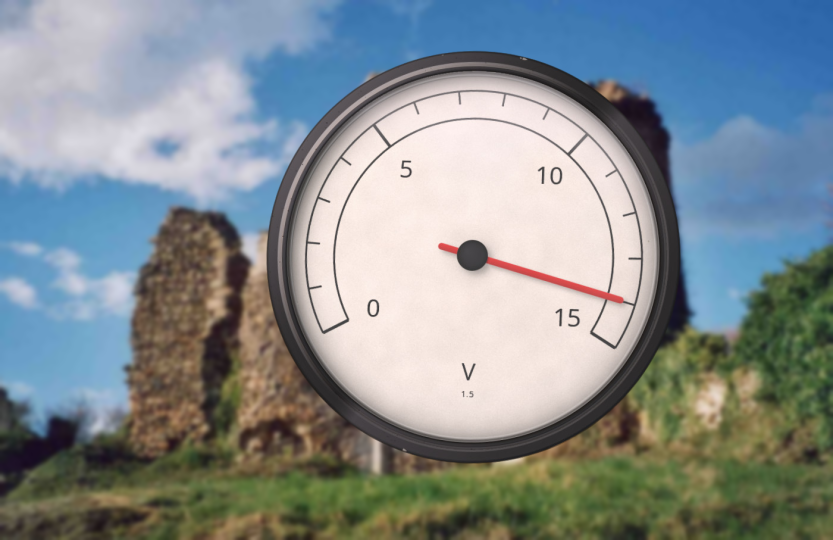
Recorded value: V 14
